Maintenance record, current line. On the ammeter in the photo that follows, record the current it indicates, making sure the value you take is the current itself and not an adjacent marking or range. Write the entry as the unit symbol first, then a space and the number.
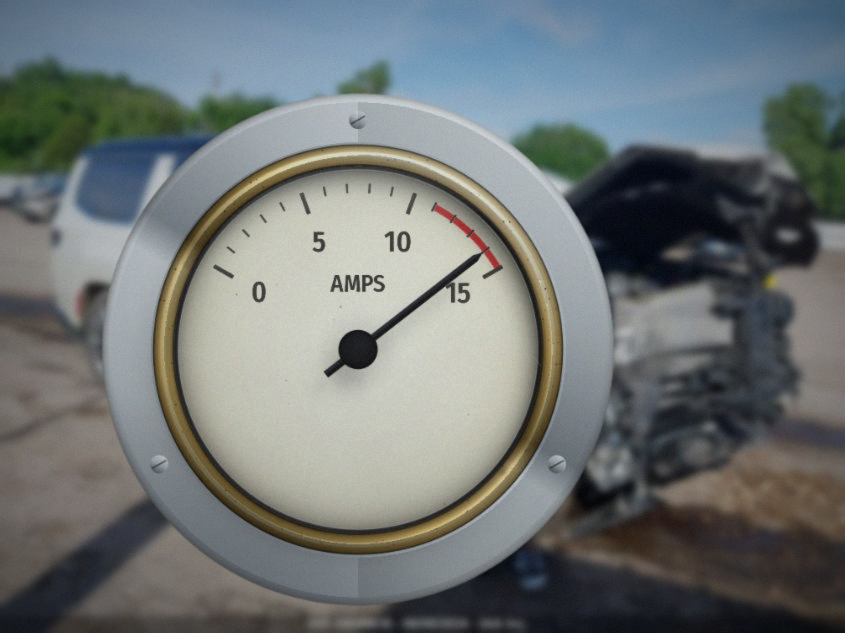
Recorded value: A 14
